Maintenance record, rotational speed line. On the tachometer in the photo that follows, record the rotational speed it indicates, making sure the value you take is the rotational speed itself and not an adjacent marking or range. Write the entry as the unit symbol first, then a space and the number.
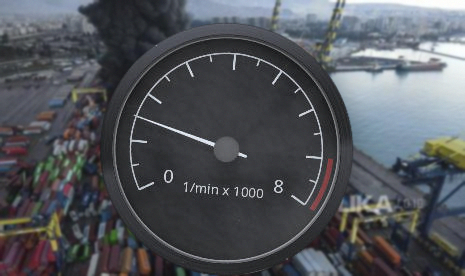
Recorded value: rpm 1500
